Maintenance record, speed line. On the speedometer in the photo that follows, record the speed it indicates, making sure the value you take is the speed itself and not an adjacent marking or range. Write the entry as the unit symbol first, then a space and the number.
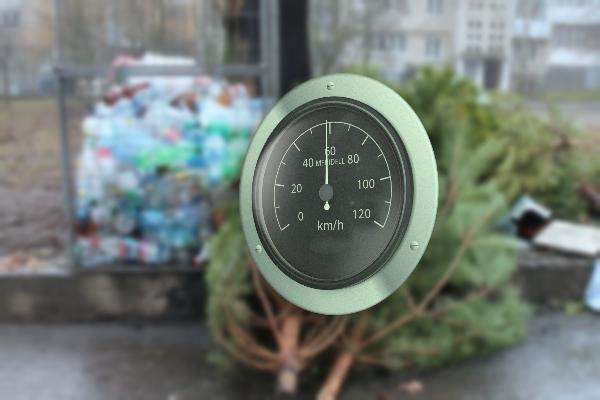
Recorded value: km/h 60
